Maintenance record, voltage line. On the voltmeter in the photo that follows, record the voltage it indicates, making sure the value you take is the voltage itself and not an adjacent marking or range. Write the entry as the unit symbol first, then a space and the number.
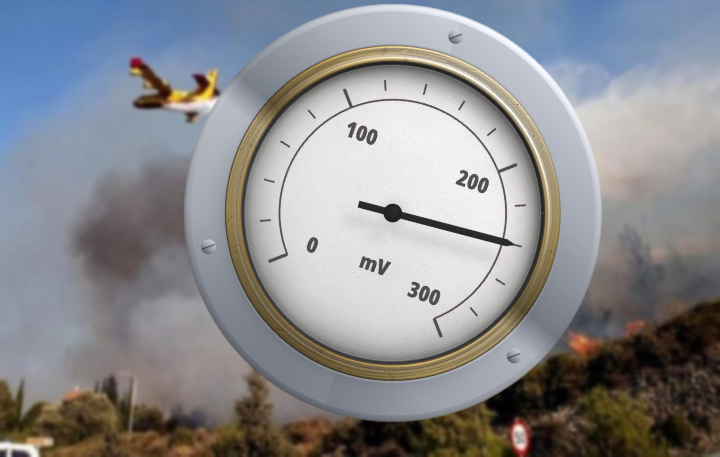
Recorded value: mV 240
